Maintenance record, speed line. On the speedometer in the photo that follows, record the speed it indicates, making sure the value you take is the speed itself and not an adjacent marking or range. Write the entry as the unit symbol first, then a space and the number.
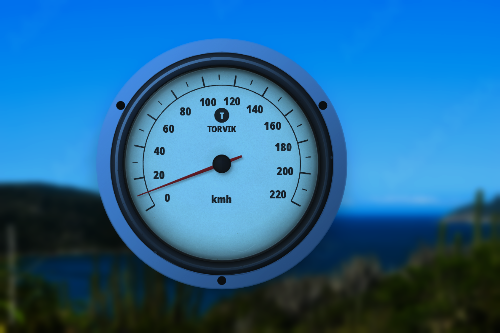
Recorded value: km/h 10
